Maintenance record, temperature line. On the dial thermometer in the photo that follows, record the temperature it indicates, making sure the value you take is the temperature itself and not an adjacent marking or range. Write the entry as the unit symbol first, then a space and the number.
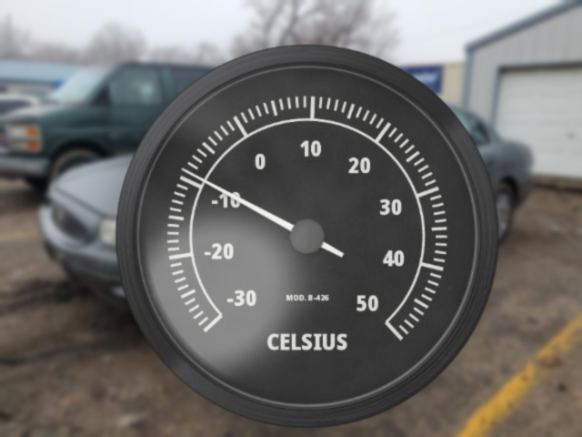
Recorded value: °C -9
